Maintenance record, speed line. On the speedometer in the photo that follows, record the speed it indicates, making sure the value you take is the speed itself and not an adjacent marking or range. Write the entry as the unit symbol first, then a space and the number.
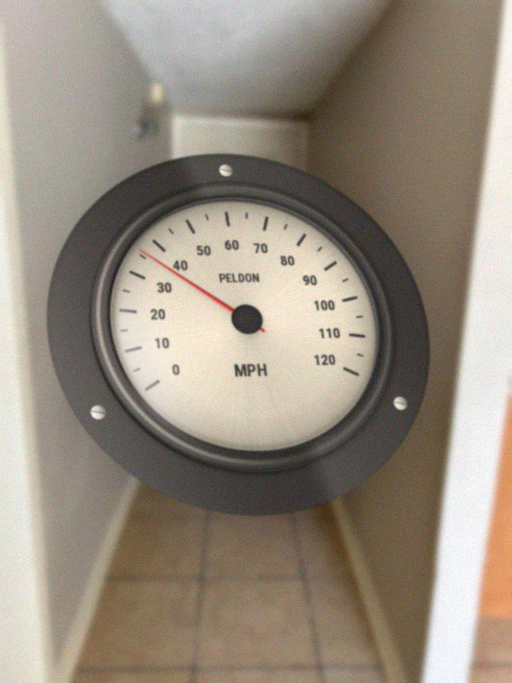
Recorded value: mph 35
